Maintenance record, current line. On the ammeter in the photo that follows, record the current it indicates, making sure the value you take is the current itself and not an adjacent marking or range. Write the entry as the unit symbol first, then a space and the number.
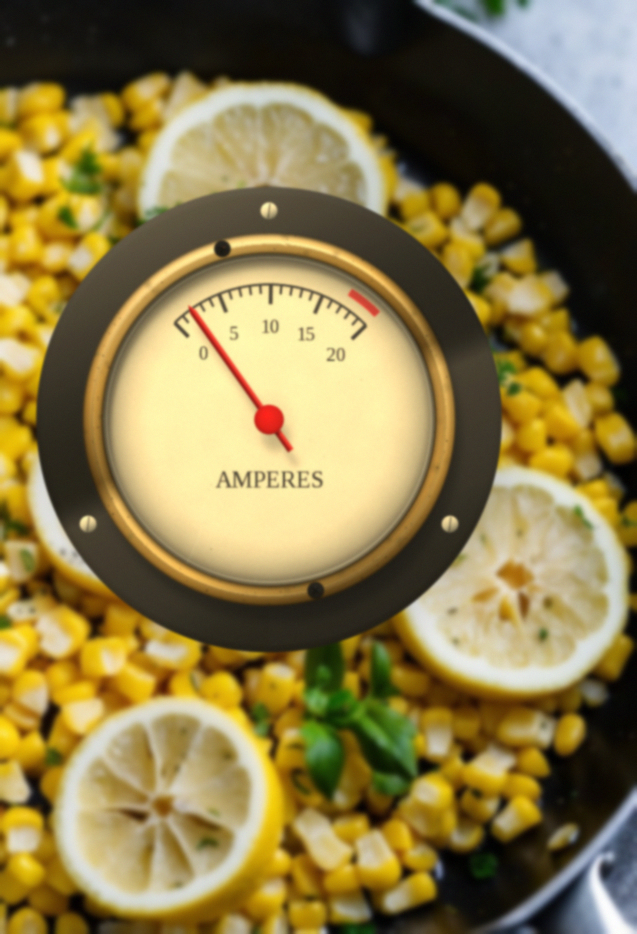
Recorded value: A 2
